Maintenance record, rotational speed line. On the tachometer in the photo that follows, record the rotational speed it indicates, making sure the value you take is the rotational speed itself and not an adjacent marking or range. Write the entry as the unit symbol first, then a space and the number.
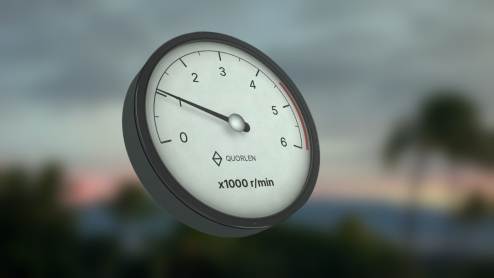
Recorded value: rpm 1000
